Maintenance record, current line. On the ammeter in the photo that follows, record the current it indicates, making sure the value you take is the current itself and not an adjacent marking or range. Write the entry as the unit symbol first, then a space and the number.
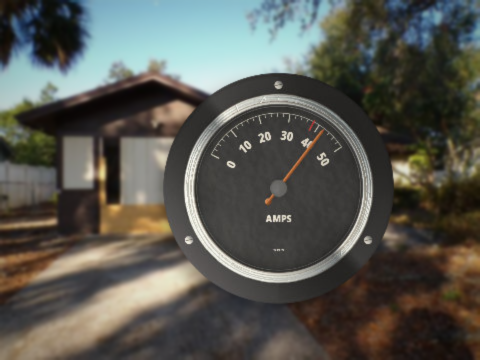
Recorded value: A 42
